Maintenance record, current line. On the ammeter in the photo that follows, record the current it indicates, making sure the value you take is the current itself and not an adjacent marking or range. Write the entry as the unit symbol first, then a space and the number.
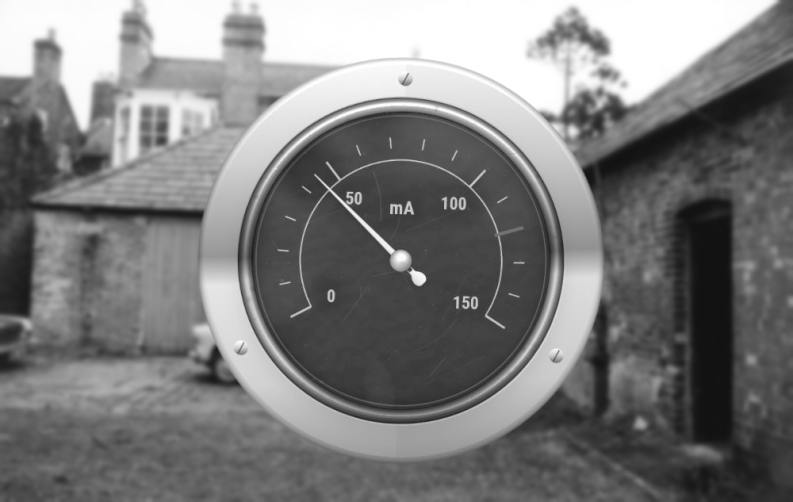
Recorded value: mA 45
